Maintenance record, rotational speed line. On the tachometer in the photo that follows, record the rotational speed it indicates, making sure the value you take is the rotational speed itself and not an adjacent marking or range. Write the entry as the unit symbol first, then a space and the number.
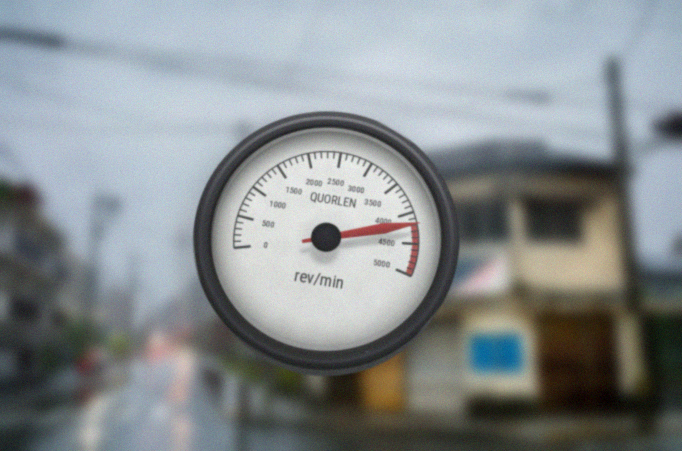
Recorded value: rpm 4200
